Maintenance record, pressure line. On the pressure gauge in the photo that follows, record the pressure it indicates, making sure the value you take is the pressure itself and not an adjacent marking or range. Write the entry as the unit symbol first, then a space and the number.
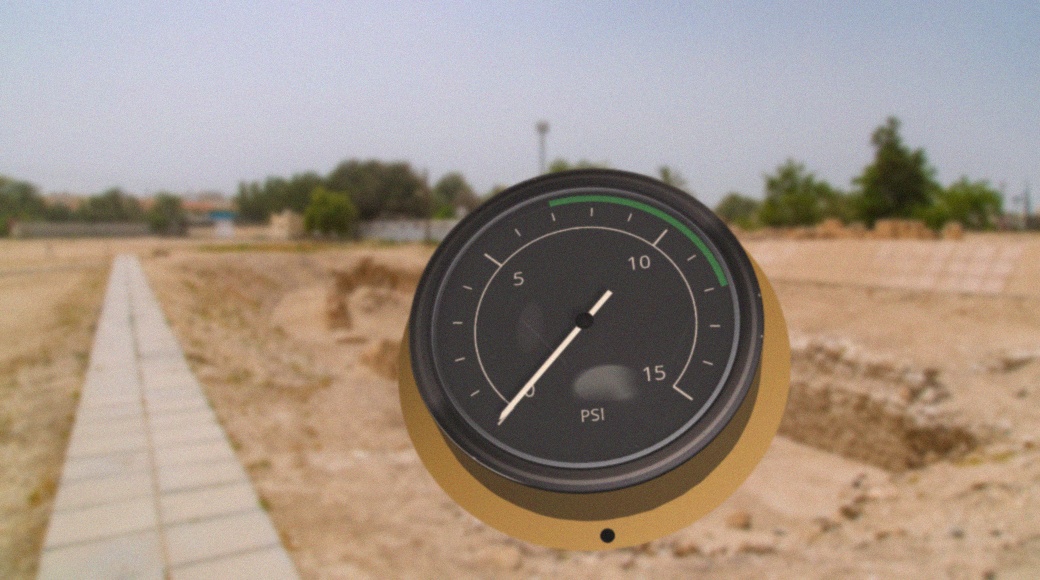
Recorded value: psi 0
